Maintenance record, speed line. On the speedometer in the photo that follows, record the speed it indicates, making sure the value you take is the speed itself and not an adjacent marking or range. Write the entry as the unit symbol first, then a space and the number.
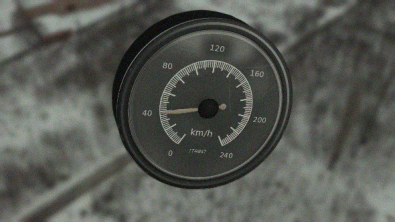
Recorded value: km/h 40
